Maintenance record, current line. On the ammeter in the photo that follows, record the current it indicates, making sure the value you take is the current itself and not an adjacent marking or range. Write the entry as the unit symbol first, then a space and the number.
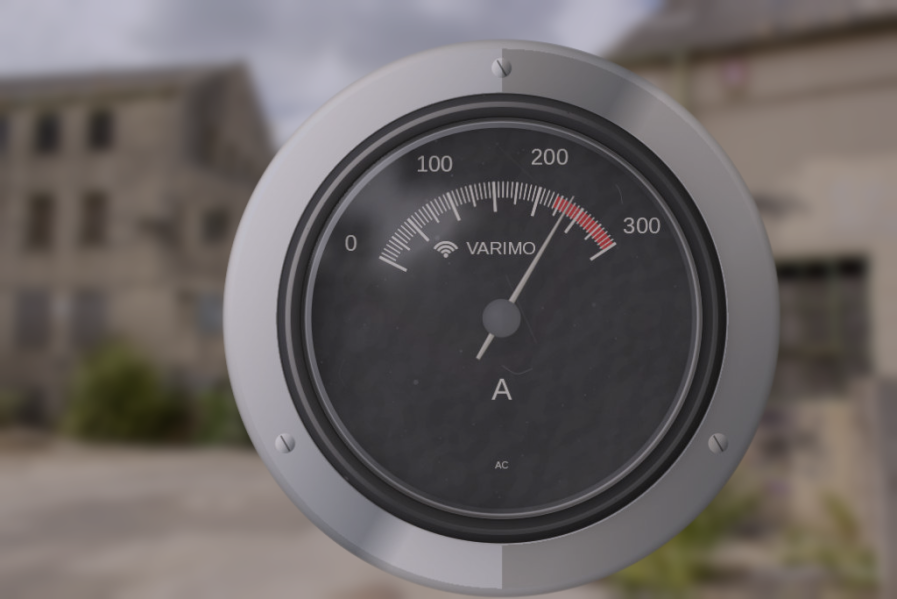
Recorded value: A 235
